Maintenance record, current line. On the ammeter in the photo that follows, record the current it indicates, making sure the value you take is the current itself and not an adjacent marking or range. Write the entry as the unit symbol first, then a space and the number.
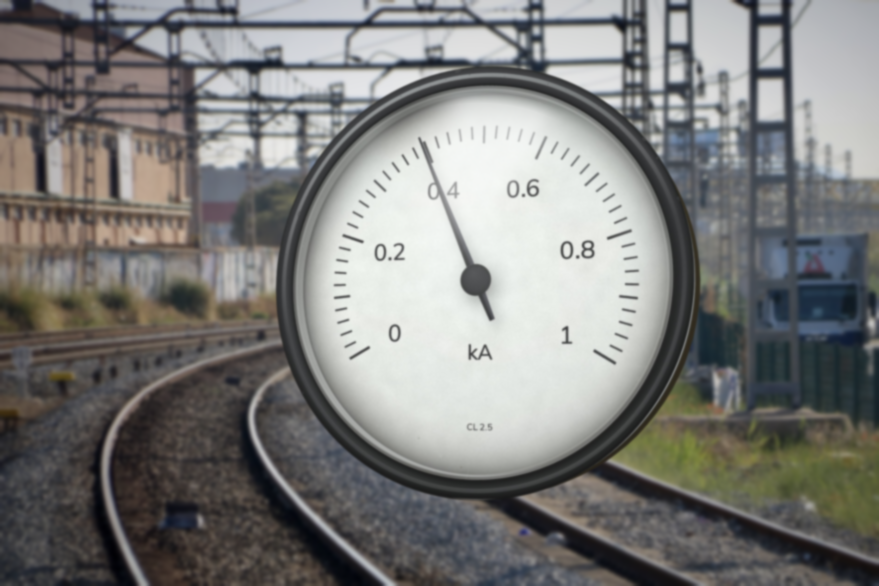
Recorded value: kA 0.4
